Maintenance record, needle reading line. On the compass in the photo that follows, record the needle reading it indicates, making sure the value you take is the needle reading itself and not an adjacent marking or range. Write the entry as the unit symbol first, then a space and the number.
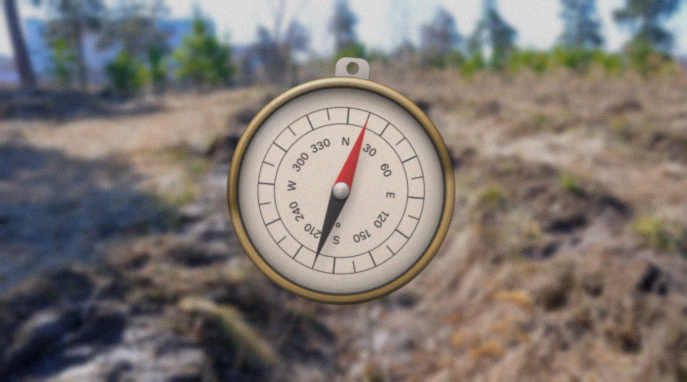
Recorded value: ° 15
